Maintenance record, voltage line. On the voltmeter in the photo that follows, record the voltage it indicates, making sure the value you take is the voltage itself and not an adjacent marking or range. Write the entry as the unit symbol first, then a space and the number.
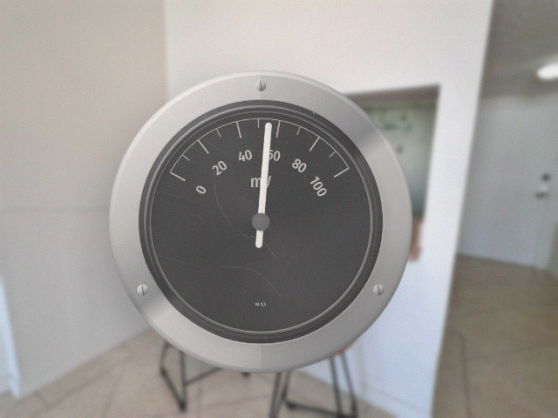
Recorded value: mV 55
